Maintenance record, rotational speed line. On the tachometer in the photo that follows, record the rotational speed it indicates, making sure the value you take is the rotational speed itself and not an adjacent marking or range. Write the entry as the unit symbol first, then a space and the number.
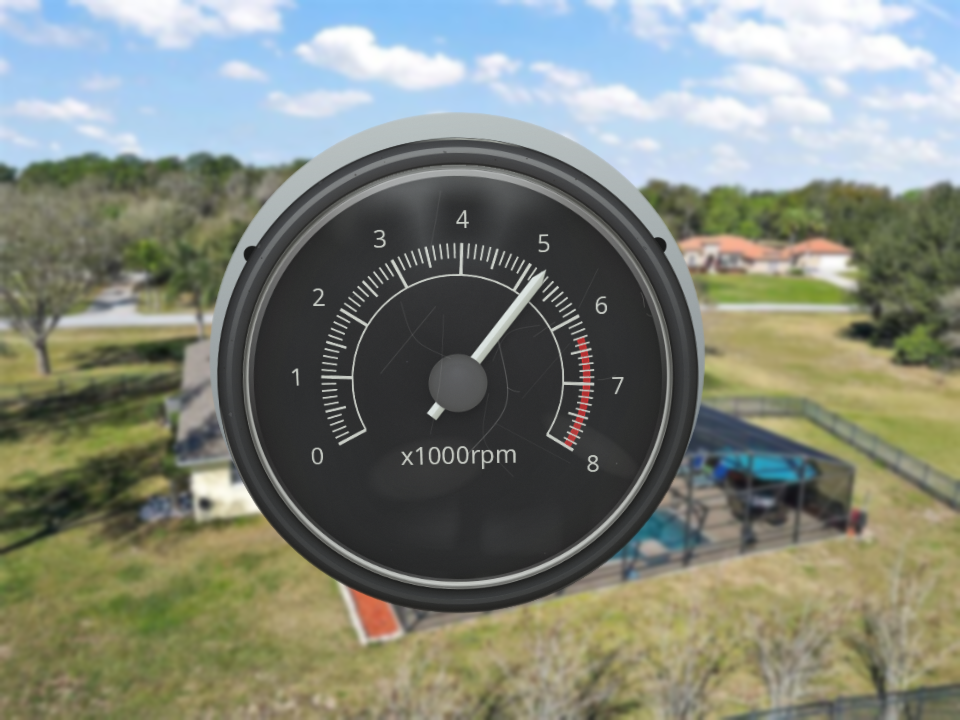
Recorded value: rpm 5200
